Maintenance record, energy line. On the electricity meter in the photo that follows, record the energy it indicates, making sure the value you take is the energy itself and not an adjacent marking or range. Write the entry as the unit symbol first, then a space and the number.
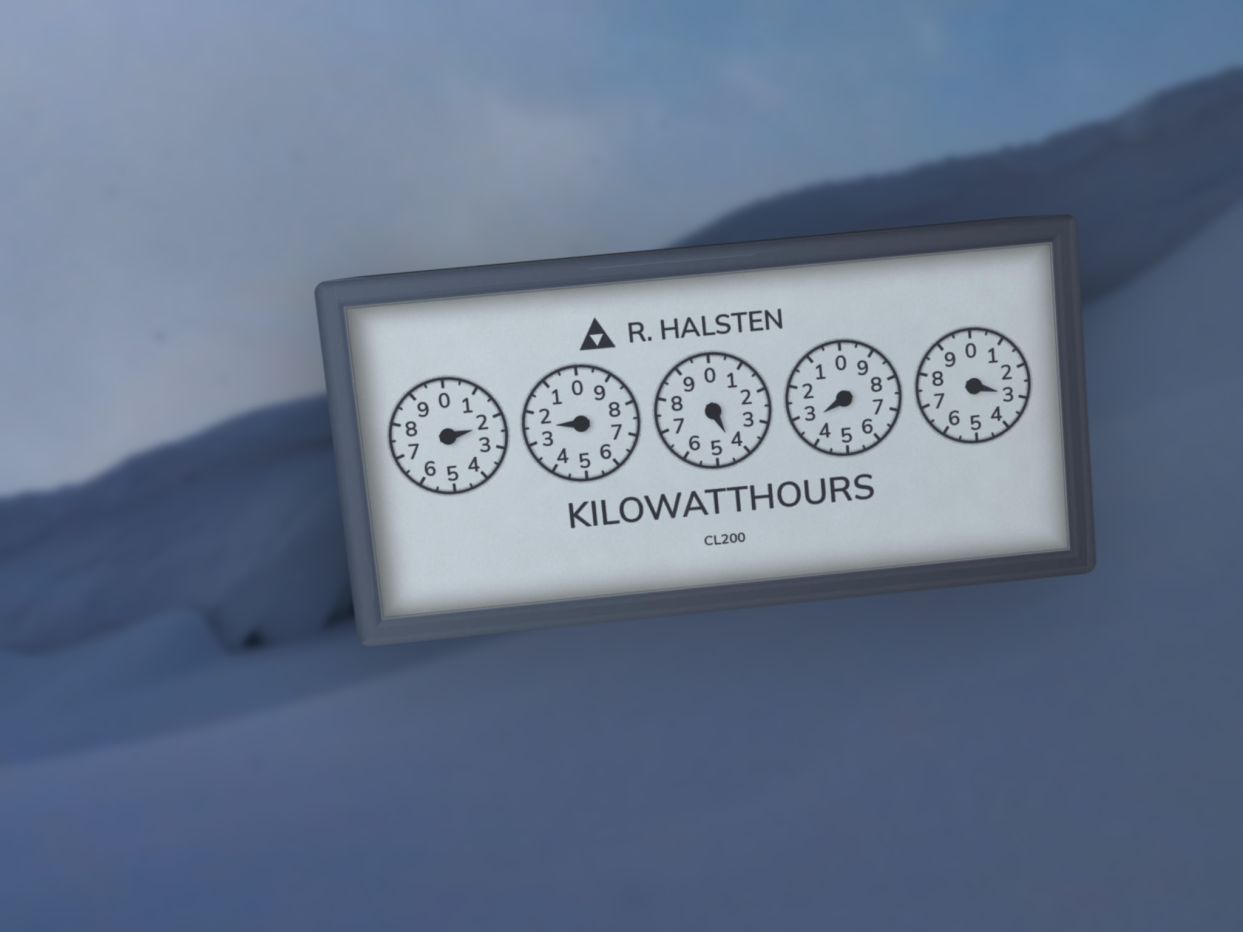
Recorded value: kWh 22433
